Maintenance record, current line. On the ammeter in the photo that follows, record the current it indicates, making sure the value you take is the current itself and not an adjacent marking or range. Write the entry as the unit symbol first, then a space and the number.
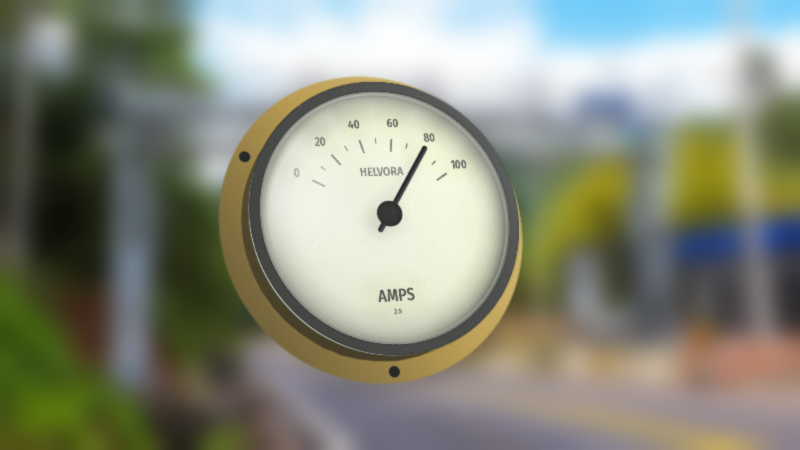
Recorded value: A 80
